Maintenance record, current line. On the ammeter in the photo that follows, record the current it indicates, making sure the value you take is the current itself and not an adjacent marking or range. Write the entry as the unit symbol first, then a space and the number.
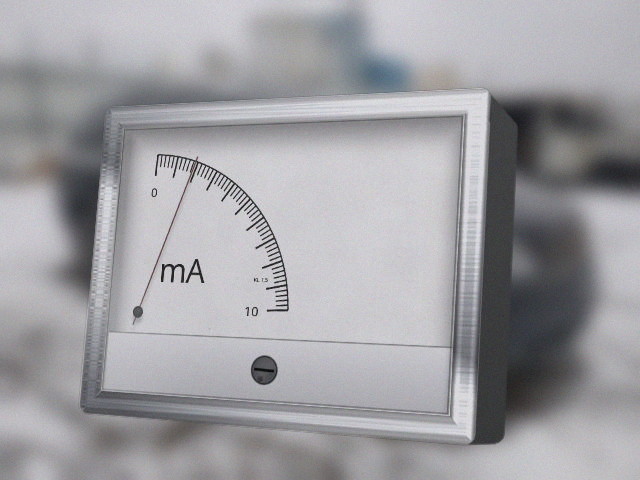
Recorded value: mA 2
